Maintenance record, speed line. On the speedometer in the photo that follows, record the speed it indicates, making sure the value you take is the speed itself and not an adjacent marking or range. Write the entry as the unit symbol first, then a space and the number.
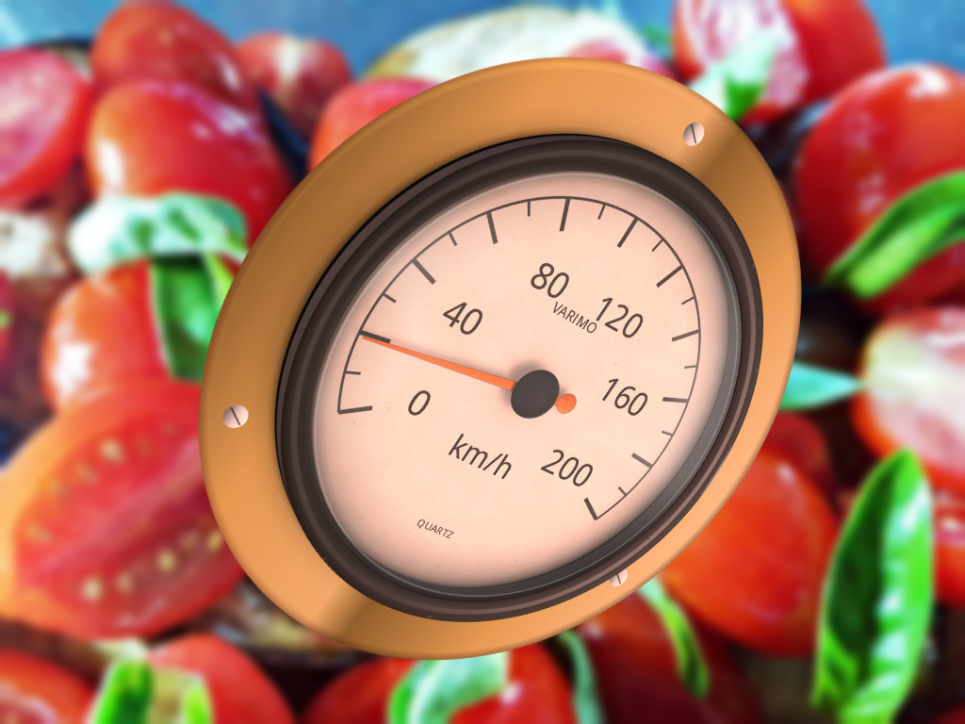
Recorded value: km/h 20
